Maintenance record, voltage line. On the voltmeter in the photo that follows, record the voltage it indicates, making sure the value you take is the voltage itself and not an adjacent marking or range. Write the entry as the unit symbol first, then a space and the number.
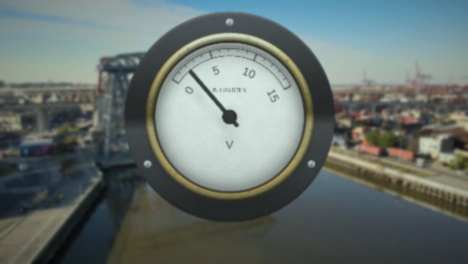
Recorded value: V 2
